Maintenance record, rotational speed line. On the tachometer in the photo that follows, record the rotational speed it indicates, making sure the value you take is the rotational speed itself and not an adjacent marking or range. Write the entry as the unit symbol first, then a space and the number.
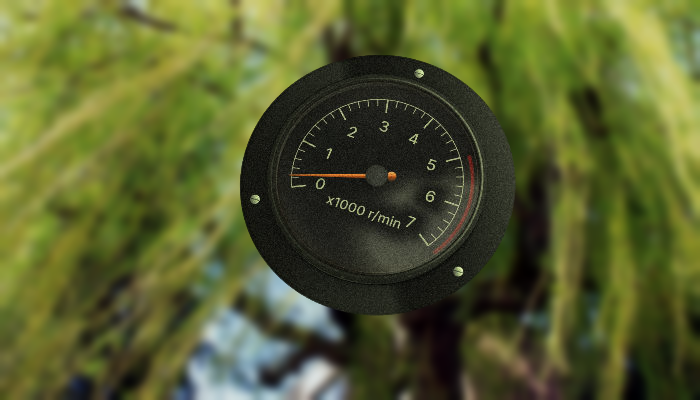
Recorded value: rpm 200
